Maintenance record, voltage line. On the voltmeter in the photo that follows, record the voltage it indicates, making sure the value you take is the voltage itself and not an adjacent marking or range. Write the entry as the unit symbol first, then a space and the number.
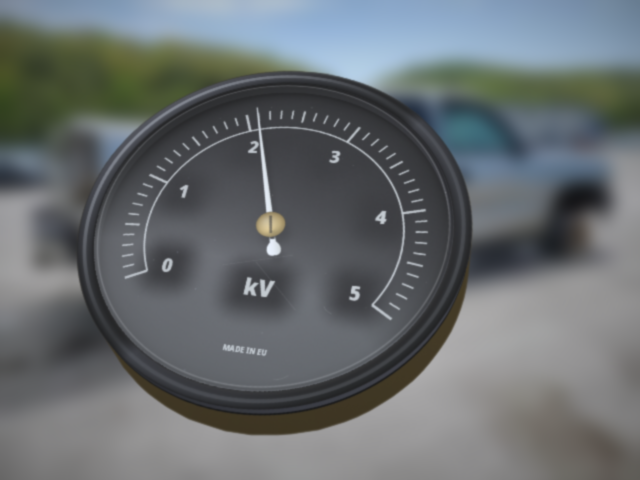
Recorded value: kV 2.1
